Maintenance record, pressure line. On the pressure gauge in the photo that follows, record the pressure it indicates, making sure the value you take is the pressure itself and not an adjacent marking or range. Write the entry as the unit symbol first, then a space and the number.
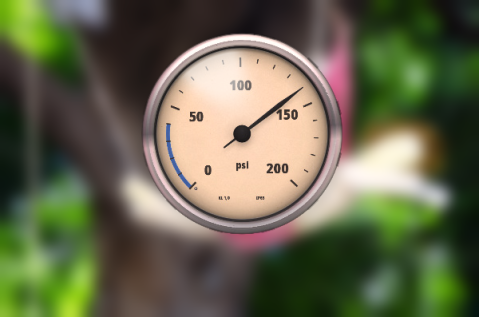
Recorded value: psi 140
